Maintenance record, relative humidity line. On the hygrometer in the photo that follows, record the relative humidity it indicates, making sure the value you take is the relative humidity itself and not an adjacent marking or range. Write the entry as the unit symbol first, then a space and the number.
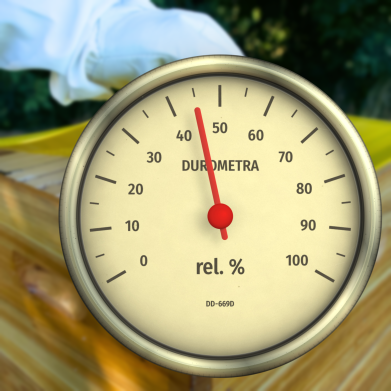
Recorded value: % 45
